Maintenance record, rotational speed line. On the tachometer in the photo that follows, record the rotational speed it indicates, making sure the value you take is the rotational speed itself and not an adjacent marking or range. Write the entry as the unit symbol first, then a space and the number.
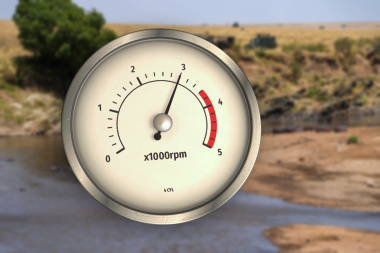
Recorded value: rpm 3000
